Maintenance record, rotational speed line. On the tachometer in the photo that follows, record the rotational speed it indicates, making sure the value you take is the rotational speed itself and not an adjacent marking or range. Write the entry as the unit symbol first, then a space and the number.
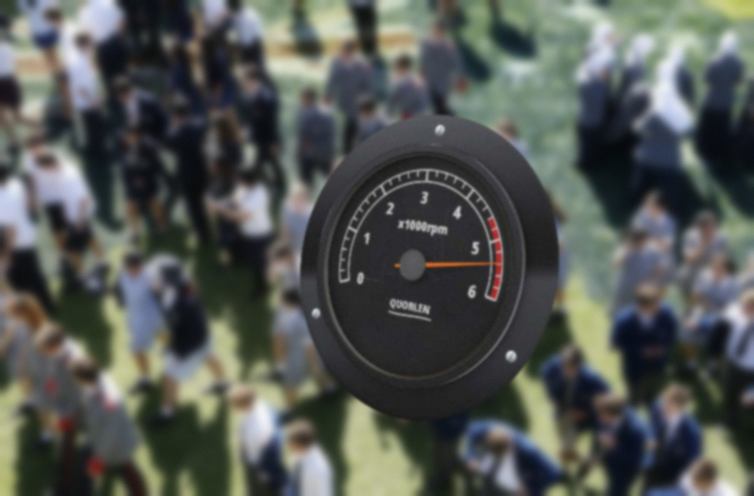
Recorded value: rpm 5400
